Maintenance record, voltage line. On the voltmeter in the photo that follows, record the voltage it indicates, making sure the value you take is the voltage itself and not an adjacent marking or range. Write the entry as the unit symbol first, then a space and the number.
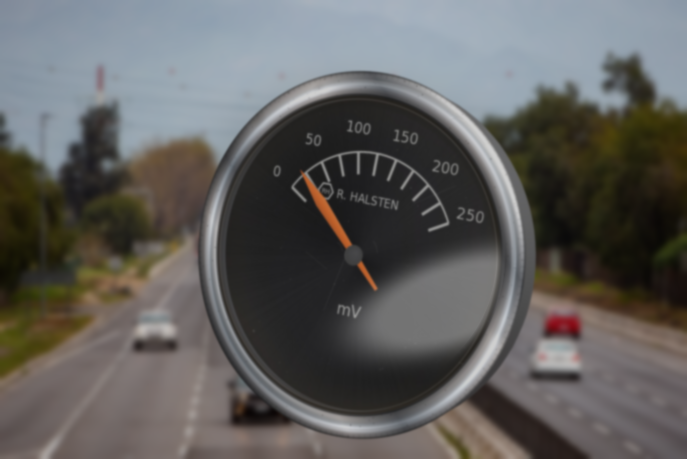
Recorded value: mV 25
